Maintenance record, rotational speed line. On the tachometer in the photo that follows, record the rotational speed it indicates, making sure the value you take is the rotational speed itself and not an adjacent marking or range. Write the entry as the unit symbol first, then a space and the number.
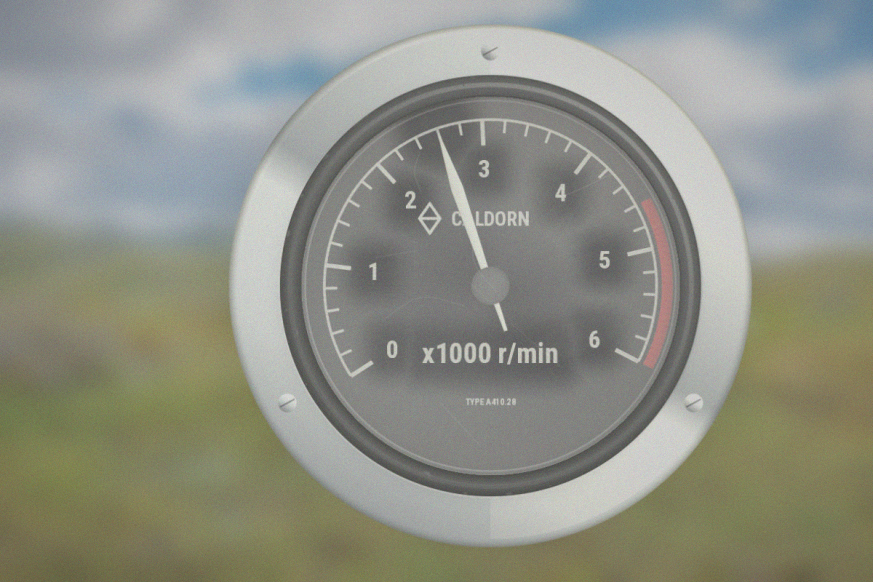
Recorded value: rpm 2600
